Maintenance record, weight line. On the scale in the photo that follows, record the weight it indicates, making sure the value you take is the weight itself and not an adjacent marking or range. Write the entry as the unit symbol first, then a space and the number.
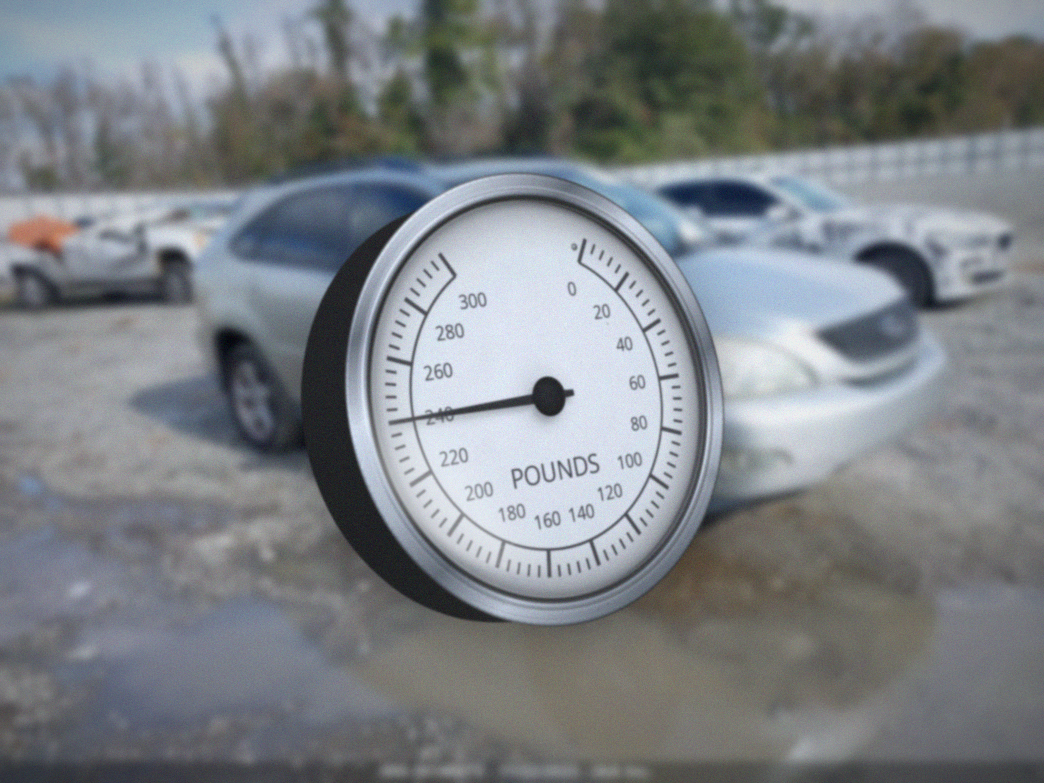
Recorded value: lb 240
